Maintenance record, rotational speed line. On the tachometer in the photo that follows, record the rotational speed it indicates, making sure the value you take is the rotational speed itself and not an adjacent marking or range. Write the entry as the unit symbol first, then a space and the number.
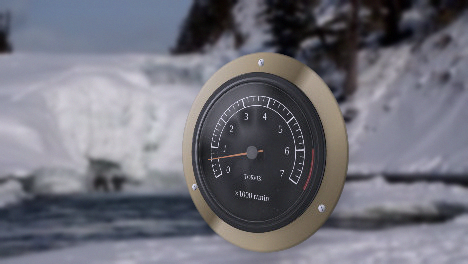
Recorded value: rpm 600
